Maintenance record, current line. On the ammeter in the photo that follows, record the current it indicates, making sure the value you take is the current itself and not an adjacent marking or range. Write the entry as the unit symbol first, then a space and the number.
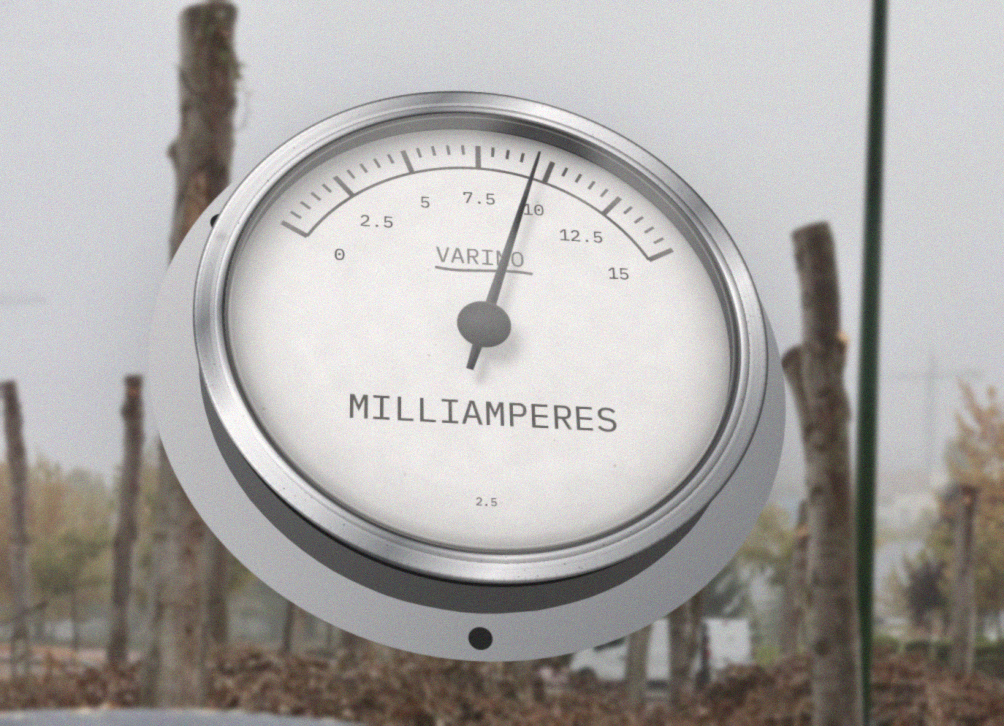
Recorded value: mA 9.5
